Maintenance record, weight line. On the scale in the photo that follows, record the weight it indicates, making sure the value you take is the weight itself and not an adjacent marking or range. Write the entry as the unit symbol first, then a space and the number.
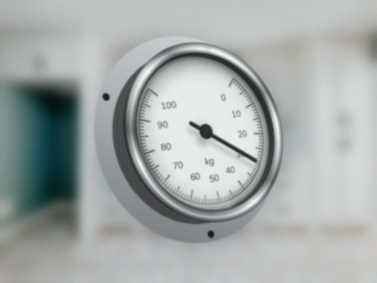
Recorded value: kg 30
